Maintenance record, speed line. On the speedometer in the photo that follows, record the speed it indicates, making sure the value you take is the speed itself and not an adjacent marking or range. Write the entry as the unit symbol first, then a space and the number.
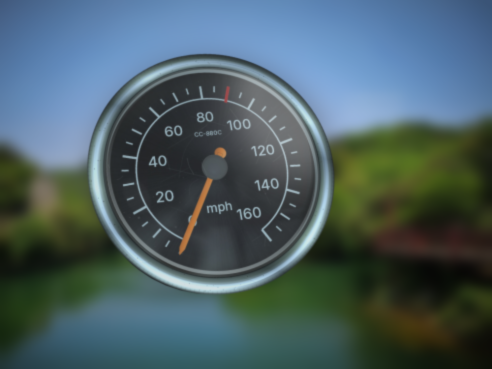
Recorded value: mph 0
